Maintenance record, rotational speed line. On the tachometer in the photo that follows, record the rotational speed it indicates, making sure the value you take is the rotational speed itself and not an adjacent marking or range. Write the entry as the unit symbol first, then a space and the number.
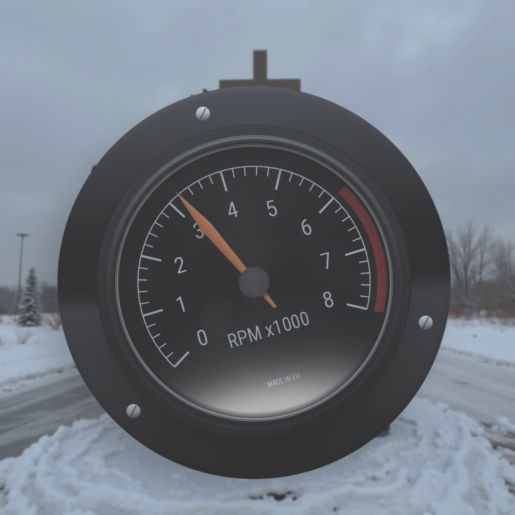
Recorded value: rpm 3200
